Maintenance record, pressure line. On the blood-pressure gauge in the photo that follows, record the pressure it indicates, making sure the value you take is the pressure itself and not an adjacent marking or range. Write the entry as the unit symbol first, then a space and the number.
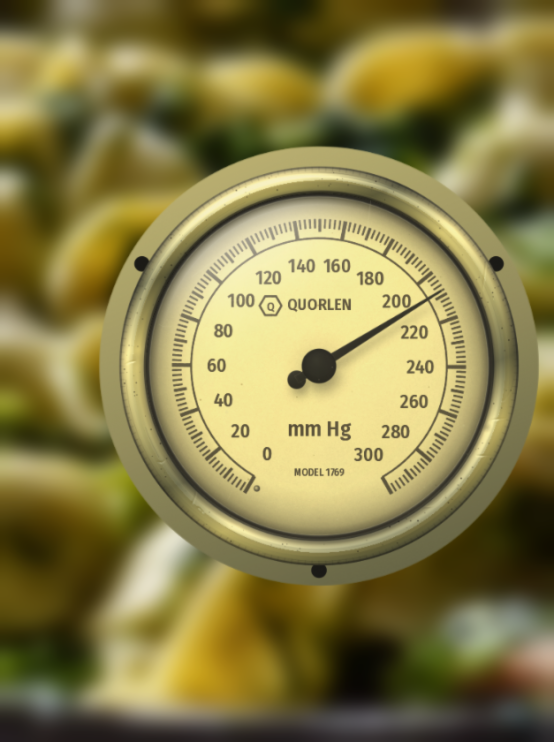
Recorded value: mmHg 208
